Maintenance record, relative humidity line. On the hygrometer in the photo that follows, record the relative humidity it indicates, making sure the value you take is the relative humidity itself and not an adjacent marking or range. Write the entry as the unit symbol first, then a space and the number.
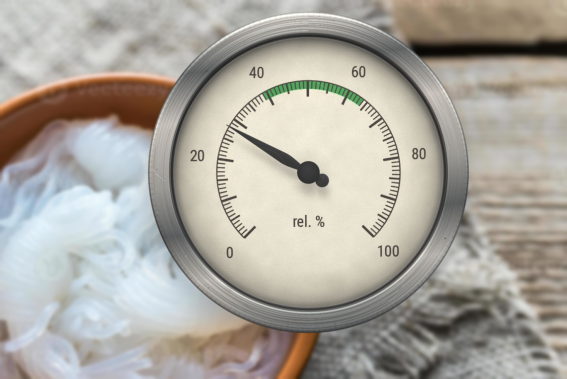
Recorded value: % 28
